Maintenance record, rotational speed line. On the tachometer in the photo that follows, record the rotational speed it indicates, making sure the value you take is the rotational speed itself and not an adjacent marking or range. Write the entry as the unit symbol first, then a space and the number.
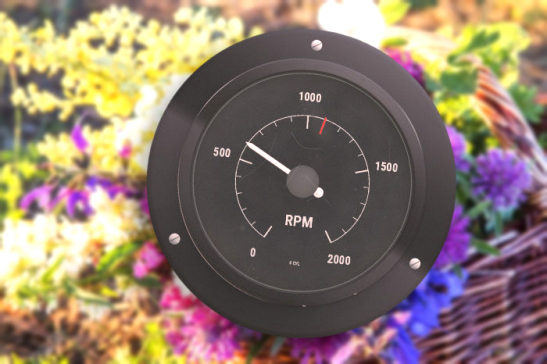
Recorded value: rpm 600
